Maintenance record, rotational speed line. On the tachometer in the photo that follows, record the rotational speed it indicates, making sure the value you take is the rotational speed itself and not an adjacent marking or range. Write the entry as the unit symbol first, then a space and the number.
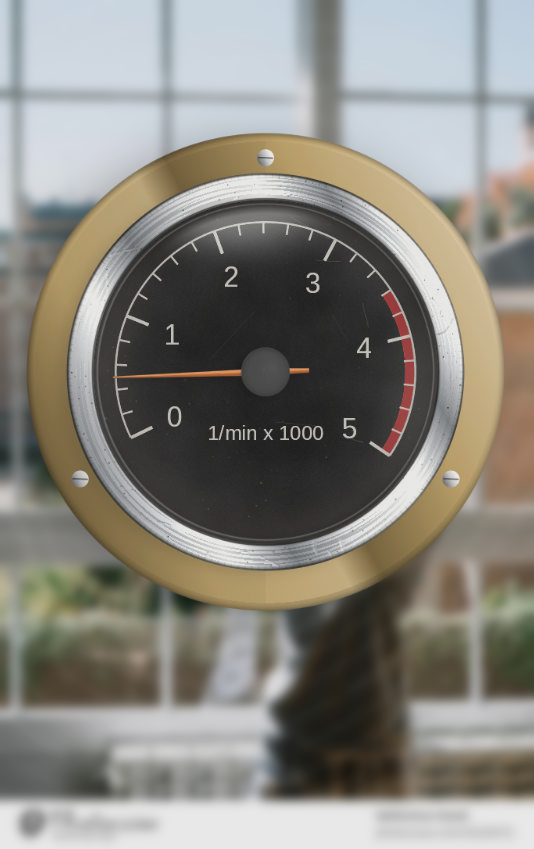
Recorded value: rpm 500
